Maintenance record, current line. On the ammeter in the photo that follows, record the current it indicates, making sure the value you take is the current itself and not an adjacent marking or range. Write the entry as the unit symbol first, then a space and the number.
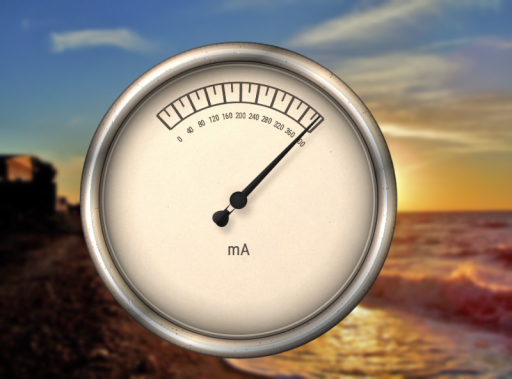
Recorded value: mA 390
